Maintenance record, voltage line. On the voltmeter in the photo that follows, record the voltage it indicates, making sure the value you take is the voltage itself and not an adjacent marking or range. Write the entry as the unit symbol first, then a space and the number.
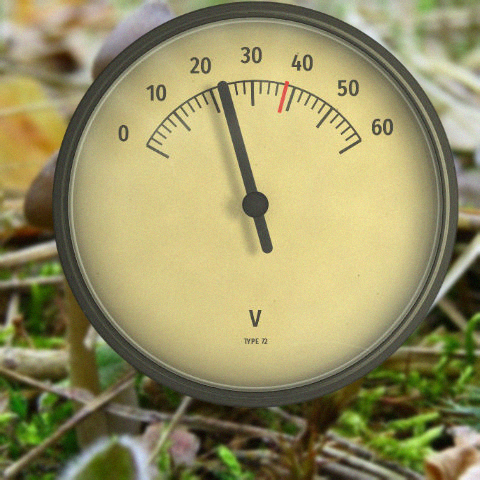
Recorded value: V 23
